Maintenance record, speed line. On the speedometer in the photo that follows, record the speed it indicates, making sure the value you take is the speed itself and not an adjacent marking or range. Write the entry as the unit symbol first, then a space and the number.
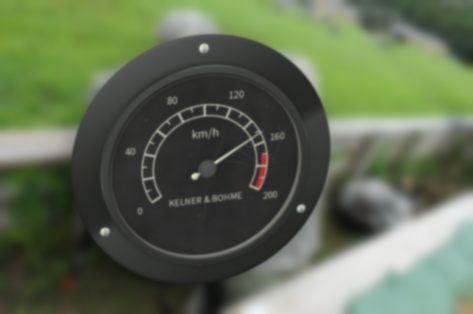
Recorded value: km/h 150
